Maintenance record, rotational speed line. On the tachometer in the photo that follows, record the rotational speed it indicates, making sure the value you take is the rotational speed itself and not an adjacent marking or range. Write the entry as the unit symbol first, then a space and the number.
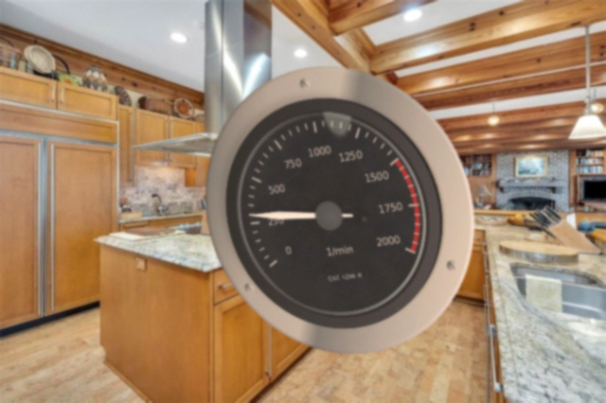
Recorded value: rpm 300
